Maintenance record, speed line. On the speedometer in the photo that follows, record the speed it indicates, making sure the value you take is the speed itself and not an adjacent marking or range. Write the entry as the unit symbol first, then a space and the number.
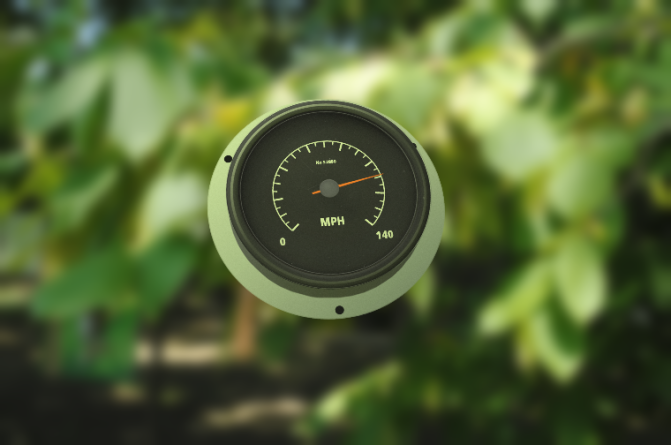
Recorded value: mph 110
